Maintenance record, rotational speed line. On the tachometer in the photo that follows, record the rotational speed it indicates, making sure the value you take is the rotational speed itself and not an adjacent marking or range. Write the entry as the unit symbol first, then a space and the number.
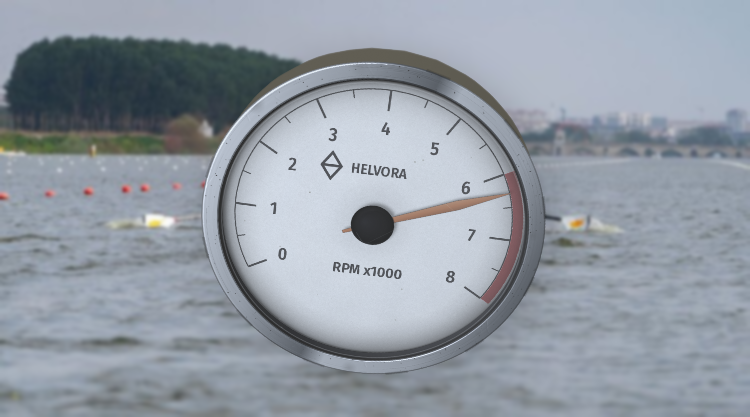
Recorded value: rpm 6250
